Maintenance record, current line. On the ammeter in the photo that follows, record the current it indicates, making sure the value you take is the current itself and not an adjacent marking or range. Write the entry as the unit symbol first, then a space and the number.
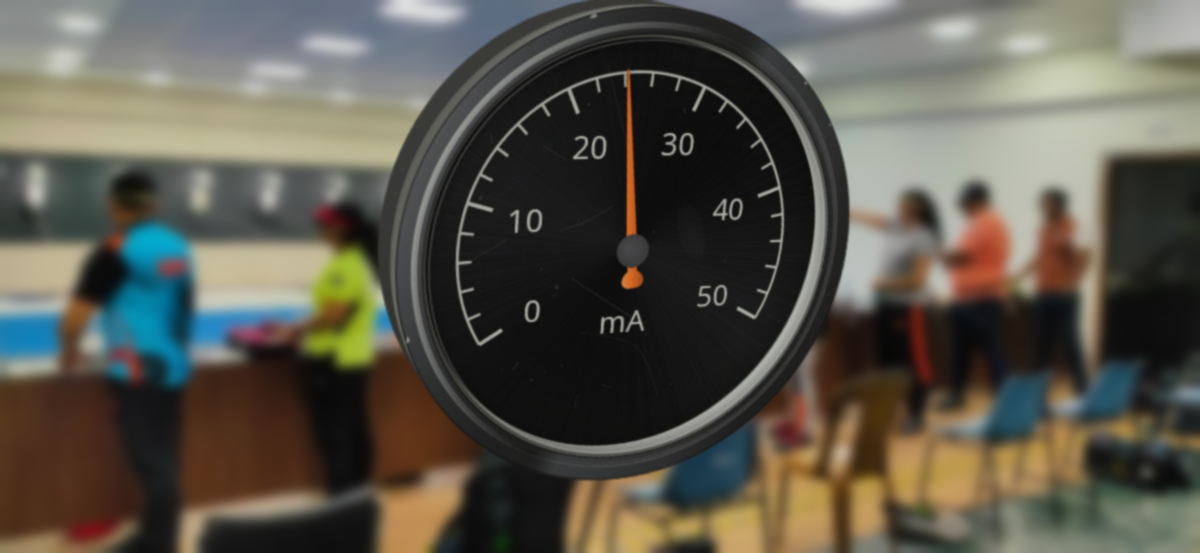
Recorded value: mA 24
